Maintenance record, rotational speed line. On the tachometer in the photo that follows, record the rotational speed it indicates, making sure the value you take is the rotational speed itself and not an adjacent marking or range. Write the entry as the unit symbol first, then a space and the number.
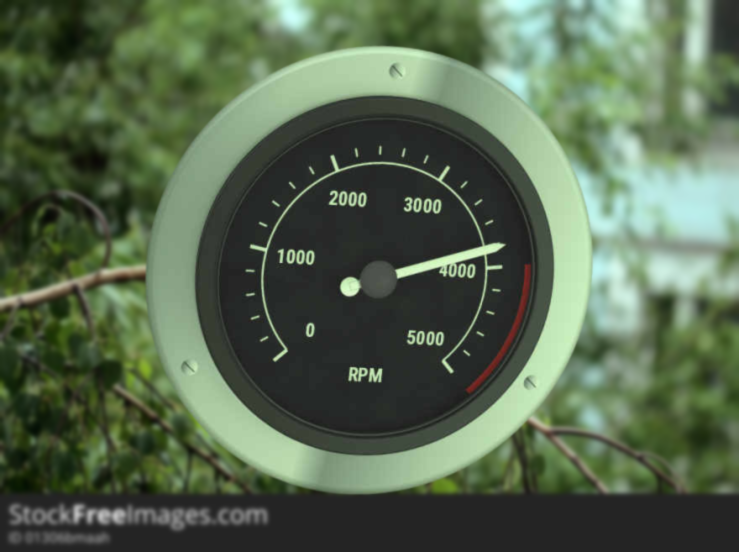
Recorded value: rpm 3800
